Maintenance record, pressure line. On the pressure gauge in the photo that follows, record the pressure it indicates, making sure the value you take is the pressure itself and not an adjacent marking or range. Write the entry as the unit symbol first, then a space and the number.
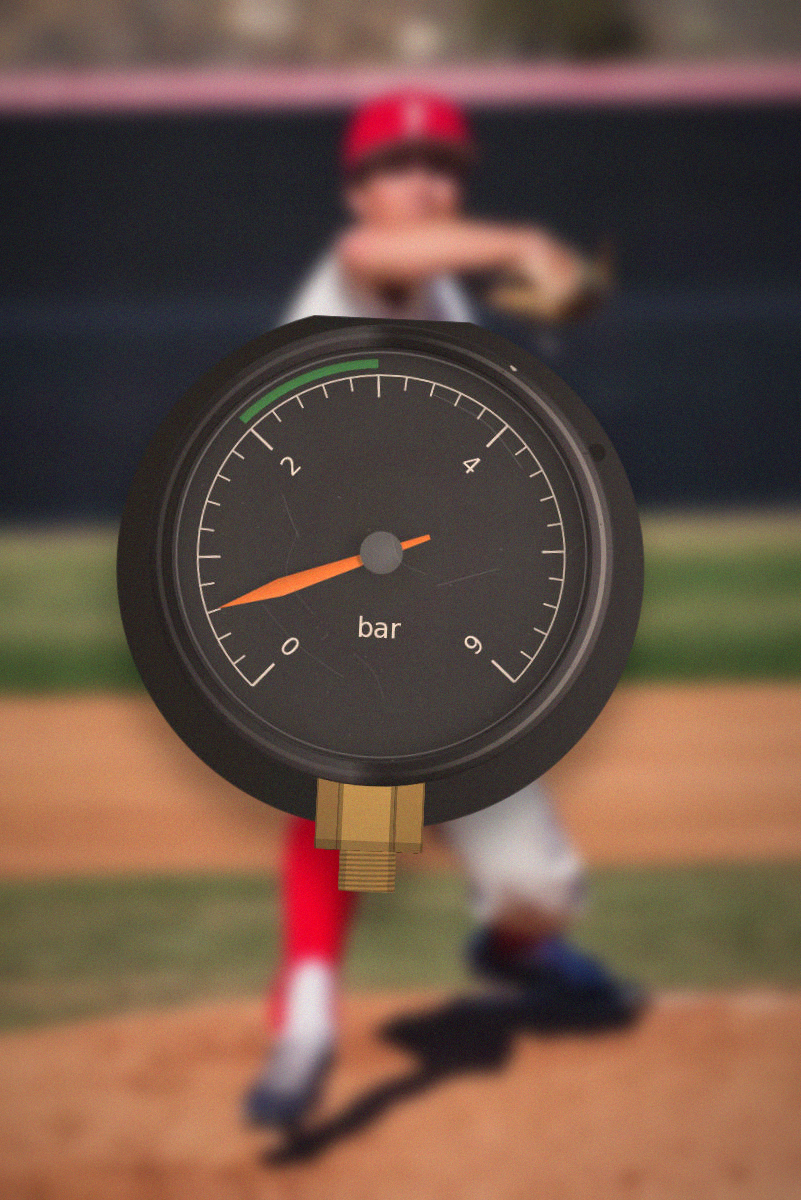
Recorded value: bar 0.6
